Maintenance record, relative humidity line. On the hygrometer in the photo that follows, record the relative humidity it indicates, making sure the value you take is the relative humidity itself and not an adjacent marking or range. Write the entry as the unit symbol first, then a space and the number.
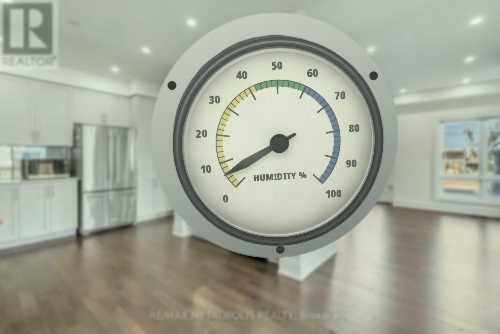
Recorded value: % 6
